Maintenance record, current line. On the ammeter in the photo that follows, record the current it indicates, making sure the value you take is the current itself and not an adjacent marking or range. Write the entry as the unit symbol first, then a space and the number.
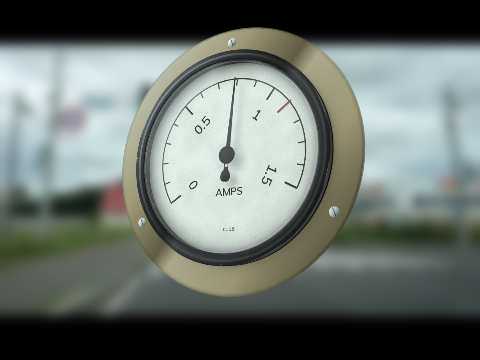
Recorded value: A 0.8
